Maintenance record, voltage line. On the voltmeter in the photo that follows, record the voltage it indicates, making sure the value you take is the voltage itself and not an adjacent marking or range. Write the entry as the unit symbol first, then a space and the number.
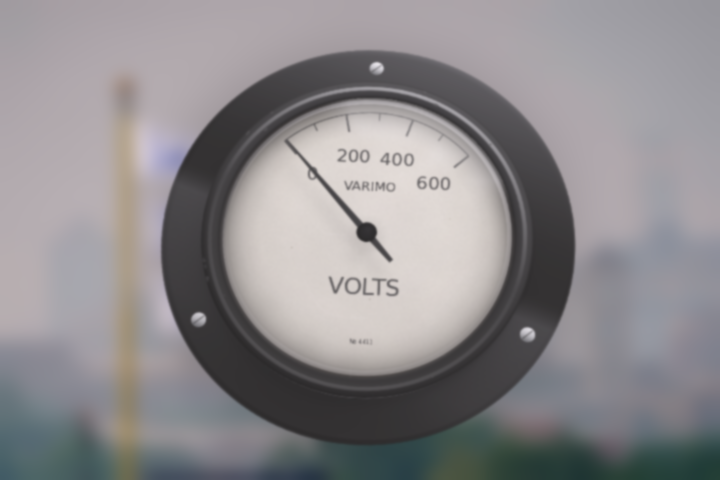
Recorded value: V 0
